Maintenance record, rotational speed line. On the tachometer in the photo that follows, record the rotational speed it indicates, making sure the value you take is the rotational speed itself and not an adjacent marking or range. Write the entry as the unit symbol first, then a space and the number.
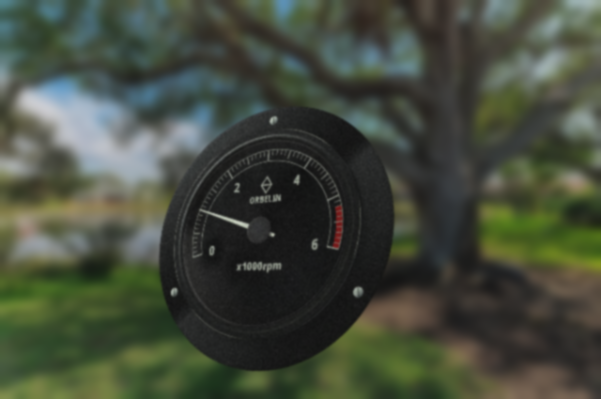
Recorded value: rpm 1000
